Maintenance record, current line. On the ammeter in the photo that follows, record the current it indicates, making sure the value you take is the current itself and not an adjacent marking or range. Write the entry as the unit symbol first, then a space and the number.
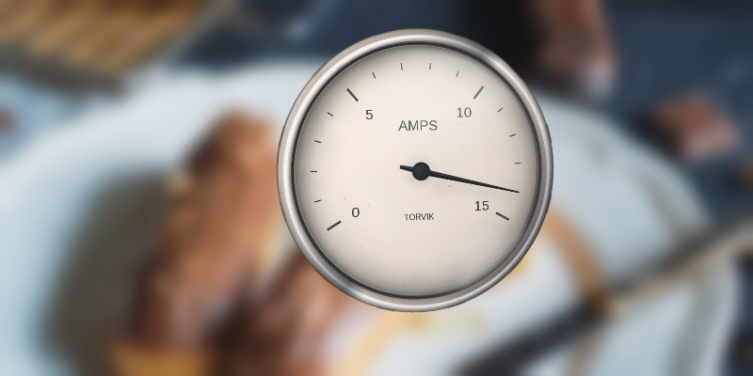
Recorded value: A 14
